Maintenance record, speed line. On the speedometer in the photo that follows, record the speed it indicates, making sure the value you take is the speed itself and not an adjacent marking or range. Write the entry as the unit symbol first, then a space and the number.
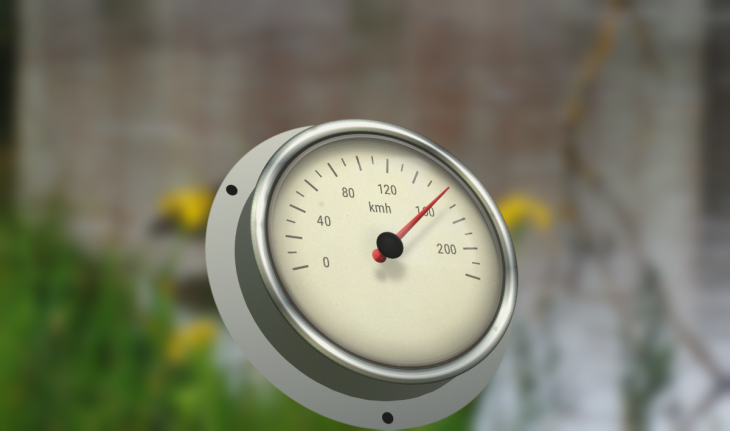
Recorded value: km/h 160
